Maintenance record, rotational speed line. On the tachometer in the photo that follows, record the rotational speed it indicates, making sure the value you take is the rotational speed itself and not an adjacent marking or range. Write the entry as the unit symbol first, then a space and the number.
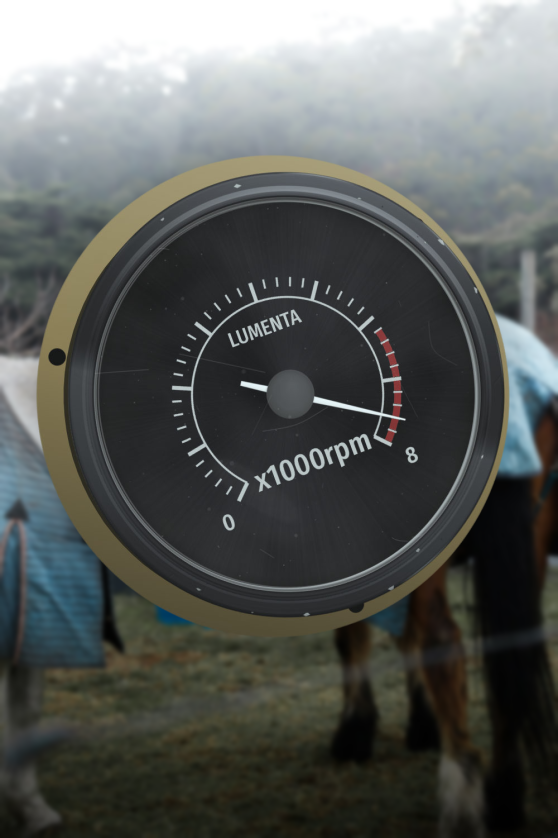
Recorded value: rpm 7600
